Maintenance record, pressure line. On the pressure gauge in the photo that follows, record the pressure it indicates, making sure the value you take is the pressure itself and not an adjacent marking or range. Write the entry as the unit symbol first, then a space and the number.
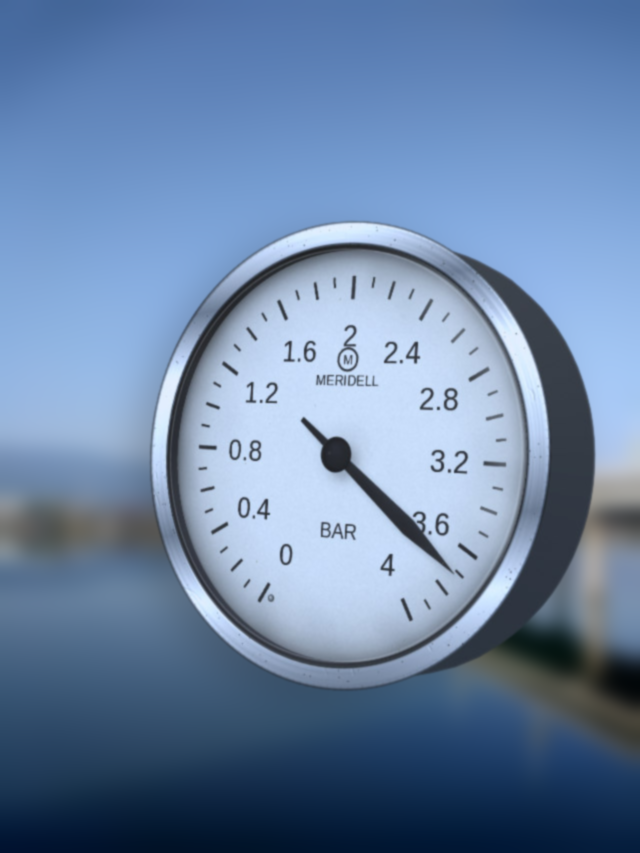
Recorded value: bar 3.7
